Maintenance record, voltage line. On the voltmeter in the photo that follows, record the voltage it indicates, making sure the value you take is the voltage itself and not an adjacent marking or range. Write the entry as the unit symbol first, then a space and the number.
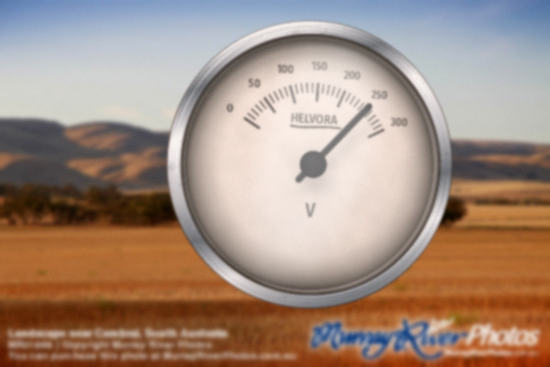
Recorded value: V 250
